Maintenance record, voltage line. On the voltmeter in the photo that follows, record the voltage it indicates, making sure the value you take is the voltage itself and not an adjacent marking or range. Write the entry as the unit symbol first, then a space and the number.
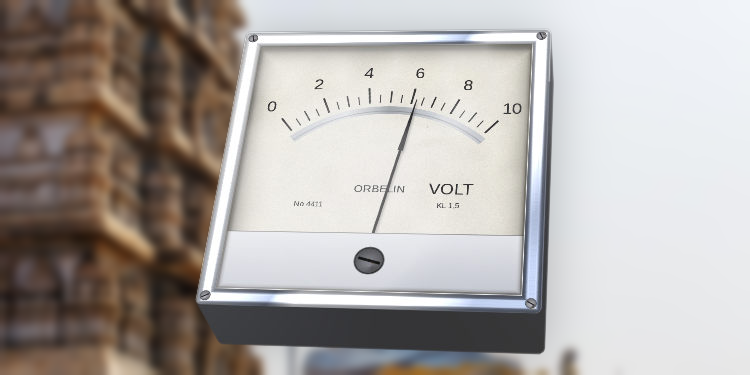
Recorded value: V 6.25
